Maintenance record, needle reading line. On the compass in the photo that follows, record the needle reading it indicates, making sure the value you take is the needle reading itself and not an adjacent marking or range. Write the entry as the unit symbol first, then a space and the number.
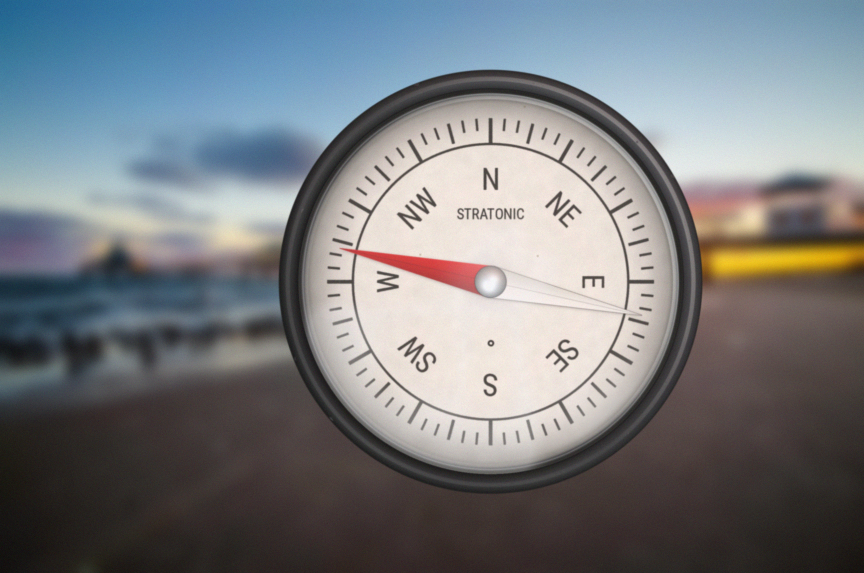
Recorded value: ° 282.5
